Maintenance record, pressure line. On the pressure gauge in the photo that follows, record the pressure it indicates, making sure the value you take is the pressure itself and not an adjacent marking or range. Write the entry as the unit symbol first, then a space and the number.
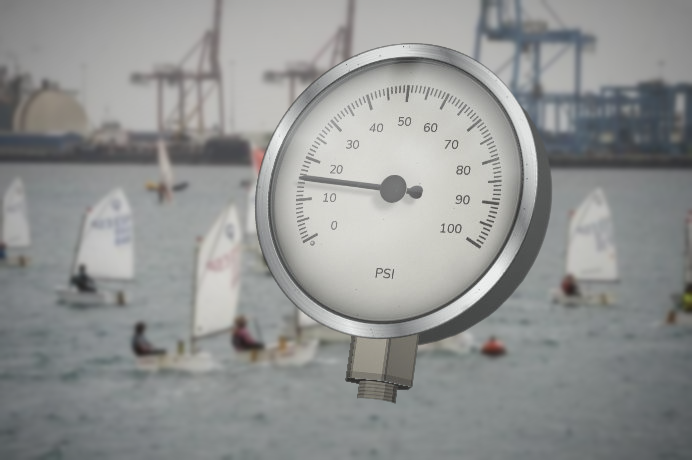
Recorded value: psi 15
